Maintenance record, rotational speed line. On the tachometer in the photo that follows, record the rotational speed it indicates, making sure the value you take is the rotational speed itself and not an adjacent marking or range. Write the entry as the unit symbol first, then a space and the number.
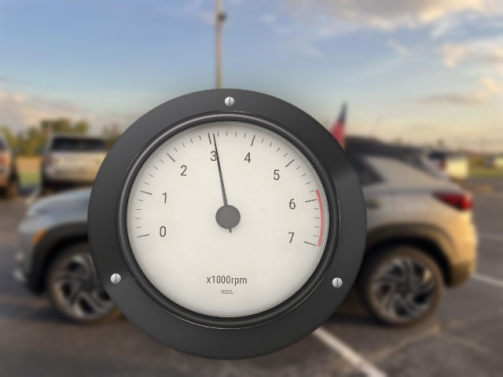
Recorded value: rpm 3100
